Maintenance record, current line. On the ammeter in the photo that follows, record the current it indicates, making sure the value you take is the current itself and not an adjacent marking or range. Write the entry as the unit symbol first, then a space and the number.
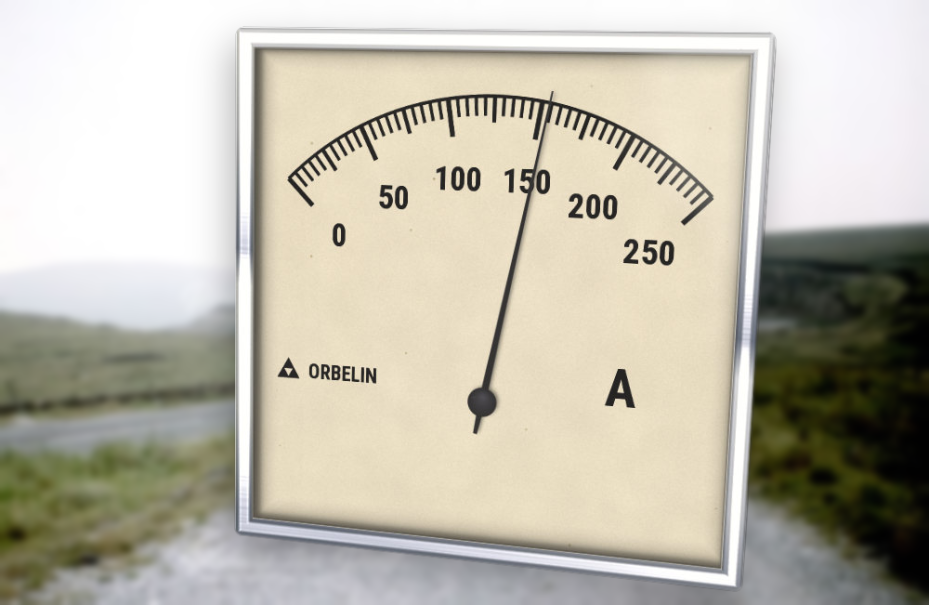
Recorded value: A 155
